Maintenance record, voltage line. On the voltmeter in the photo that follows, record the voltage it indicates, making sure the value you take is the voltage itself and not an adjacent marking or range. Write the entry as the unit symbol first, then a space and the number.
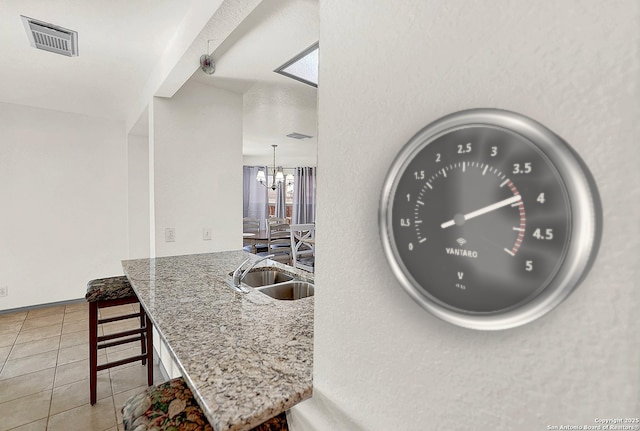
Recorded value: V 3.9
